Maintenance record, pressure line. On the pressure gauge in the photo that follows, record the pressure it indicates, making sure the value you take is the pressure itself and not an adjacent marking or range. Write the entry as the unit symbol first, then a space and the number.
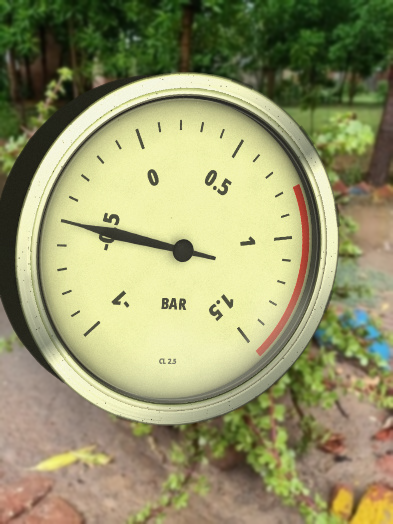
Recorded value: bar -0.5
